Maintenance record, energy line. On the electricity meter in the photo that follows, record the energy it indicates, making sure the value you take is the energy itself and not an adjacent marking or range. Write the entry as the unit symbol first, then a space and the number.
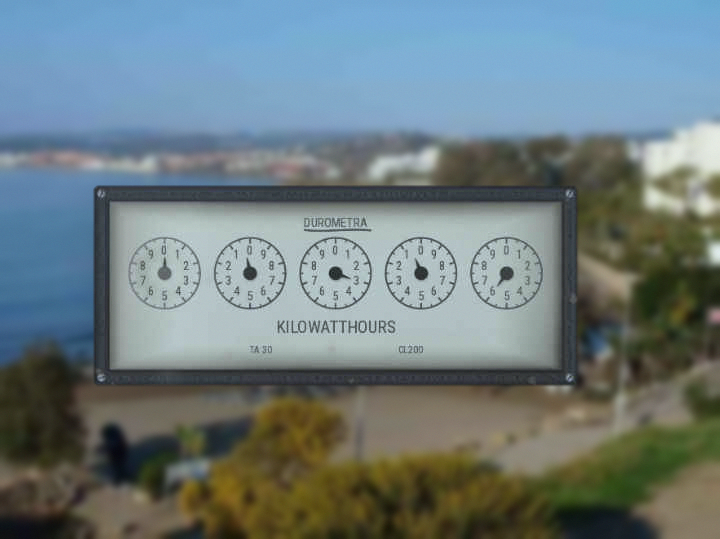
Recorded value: kWh 306
